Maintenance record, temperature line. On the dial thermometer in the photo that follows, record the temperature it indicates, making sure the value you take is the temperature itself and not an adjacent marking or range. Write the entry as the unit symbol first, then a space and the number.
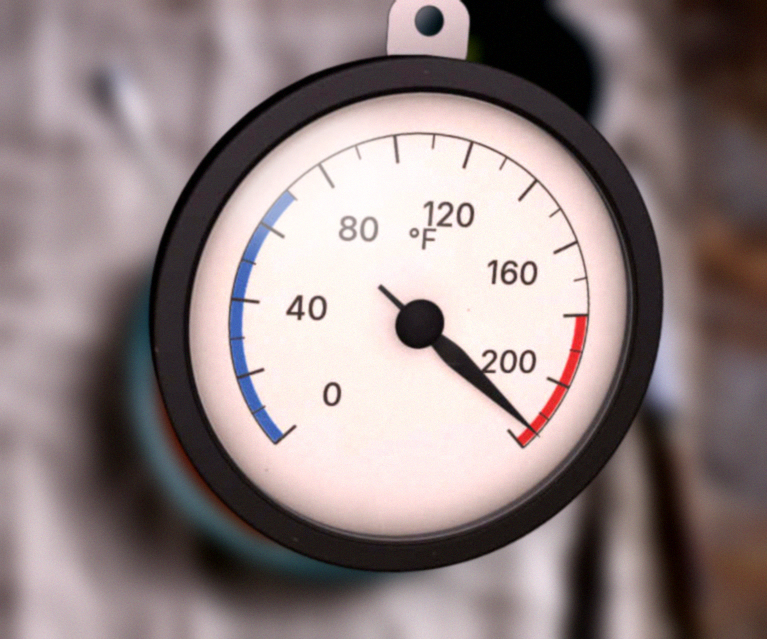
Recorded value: °F 215
